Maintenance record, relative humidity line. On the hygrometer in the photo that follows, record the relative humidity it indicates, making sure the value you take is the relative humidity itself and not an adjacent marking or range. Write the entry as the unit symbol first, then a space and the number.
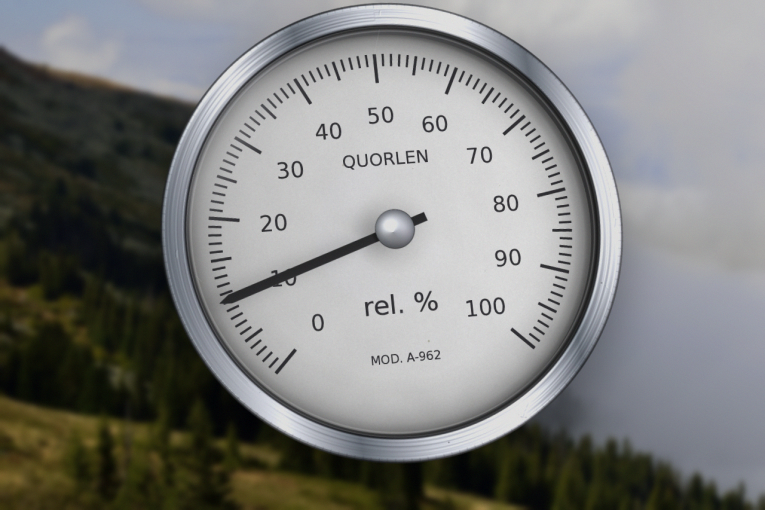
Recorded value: % 10
